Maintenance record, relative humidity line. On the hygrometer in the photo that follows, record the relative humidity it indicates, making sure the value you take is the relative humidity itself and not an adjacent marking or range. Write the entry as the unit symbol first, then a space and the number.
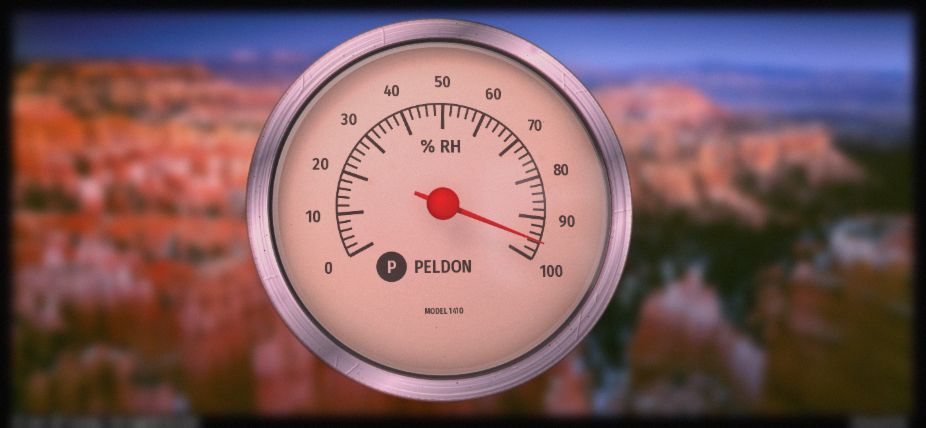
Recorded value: % 96
